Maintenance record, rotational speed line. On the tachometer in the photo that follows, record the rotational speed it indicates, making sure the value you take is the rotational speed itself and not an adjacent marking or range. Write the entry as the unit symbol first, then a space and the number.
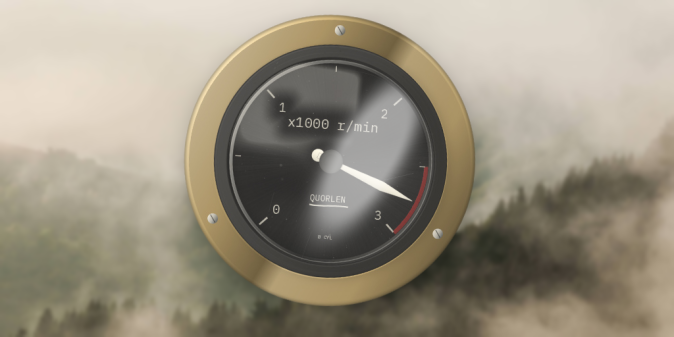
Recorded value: rpm 2750
